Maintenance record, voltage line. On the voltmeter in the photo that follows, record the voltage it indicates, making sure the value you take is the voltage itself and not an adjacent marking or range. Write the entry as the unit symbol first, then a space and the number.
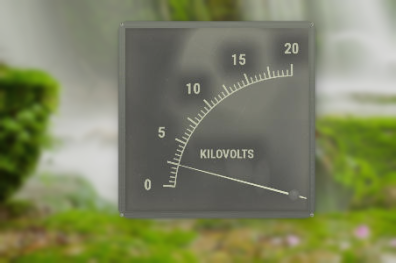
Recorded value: kV 2.5
